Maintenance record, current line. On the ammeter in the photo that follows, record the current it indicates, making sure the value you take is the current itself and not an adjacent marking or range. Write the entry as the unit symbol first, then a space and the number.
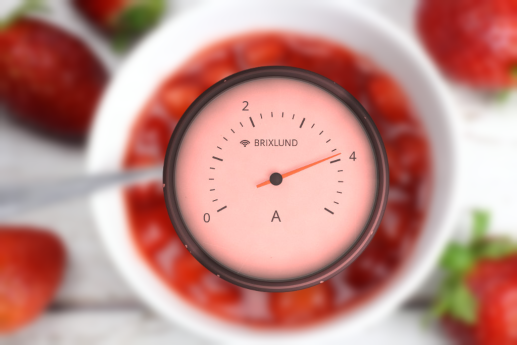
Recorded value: A 3.9
